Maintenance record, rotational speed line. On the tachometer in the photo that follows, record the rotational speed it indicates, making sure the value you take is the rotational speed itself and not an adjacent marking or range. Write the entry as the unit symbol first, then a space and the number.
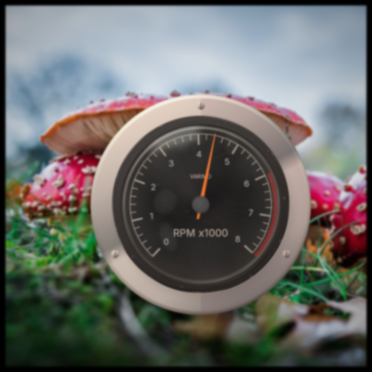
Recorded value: rpm 4400
